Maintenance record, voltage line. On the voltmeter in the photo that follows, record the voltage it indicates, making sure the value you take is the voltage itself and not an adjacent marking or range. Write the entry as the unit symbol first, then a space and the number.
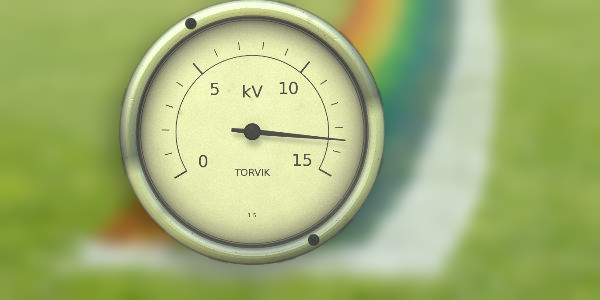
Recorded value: kV 13.5
